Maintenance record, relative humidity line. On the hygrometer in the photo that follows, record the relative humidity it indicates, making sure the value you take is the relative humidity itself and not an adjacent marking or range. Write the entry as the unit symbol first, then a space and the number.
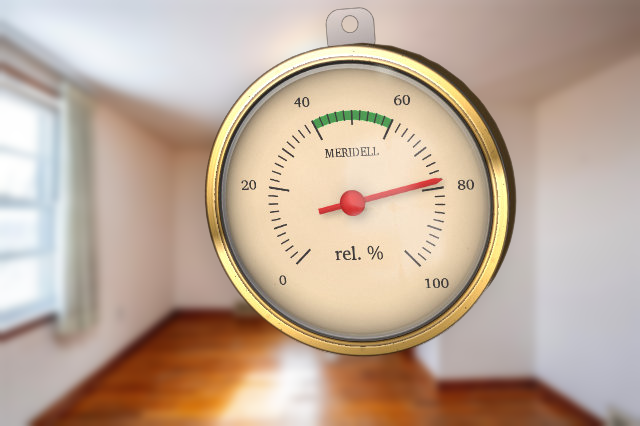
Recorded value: % 78
